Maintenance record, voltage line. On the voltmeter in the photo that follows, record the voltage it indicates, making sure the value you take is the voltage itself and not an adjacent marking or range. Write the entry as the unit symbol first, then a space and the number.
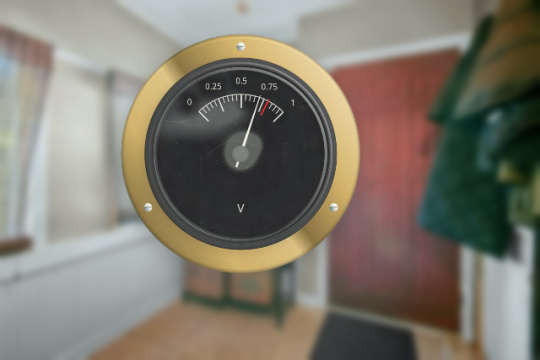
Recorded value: V 0.7
